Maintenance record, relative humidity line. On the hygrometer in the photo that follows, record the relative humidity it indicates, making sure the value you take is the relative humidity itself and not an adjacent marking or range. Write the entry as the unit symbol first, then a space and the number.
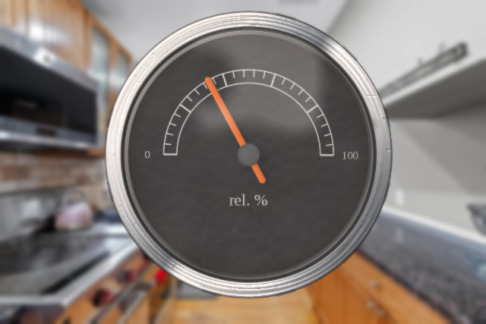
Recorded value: % 34
